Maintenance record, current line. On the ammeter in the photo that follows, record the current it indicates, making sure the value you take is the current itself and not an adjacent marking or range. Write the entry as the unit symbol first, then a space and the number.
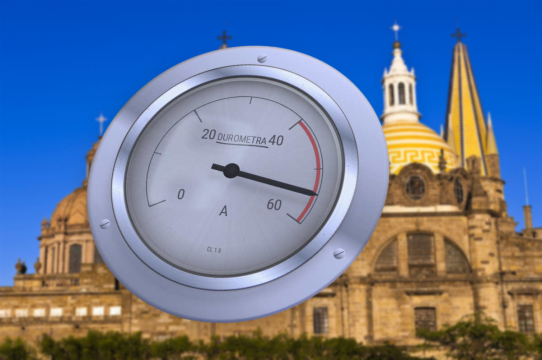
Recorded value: A 55
